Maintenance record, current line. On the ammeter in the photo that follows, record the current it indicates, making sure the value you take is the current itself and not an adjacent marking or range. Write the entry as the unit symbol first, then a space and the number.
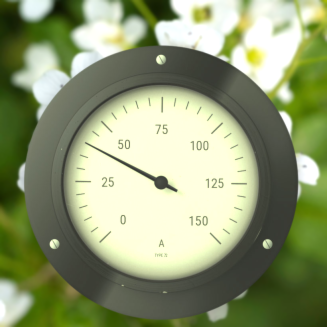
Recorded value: A 40
